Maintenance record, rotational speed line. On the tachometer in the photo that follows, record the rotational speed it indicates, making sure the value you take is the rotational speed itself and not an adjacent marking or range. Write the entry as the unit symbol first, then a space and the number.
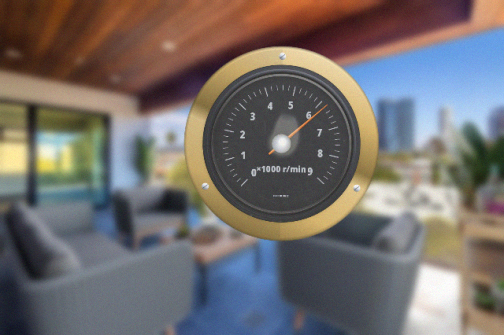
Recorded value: rpm 6200
